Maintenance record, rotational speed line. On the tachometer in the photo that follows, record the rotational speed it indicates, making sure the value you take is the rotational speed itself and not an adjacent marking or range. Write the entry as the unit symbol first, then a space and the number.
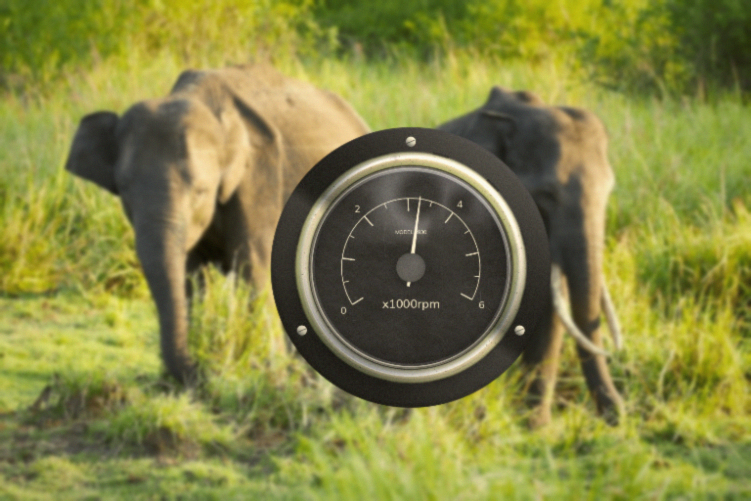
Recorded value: rpm 3250
